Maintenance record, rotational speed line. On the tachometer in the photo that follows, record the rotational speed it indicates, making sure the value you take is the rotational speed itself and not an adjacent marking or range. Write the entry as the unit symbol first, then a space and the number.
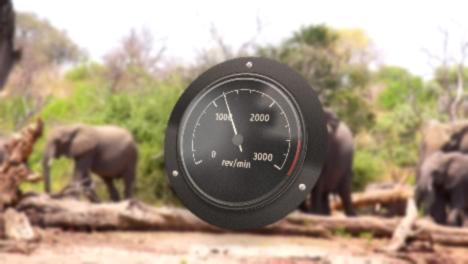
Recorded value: rpm 1200
